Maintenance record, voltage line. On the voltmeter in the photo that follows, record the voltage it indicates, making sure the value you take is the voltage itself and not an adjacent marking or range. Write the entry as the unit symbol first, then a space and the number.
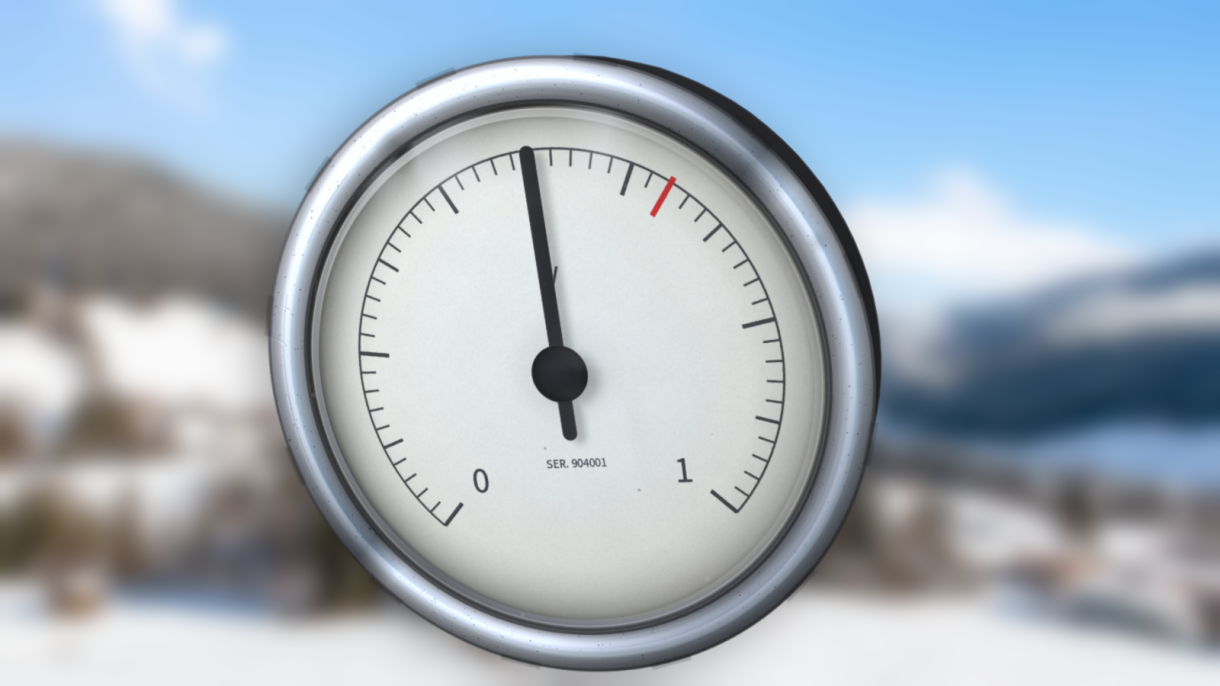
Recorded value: V 0.5
